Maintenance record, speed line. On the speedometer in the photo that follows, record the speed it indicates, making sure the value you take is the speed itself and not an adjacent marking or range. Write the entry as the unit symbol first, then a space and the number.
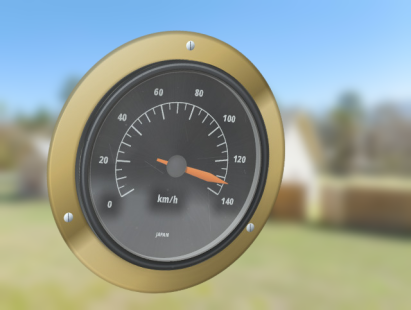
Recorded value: km/h 132.5
